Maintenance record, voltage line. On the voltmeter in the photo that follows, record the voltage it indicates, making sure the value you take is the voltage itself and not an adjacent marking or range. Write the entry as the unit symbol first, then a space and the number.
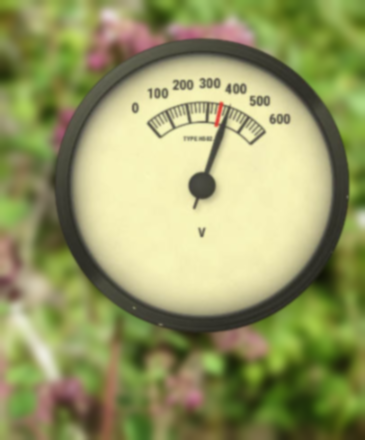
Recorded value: V 400
